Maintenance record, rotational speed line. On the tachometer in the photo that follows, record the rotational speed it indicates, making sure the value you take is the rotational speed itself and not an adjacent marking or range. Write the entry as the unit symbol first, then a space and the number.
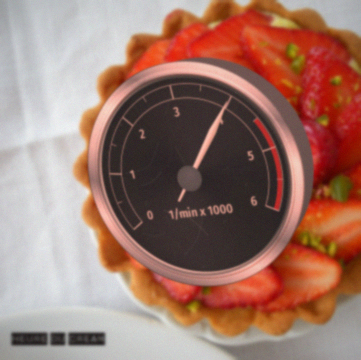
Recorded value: rpm 4000
